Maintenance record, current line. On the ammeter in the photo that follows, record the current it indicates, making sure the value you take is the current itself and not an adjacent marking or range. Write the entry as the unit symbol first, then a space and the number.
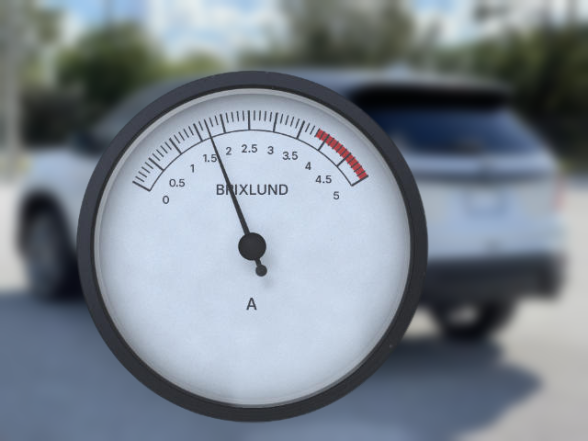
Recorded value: A 1.7
